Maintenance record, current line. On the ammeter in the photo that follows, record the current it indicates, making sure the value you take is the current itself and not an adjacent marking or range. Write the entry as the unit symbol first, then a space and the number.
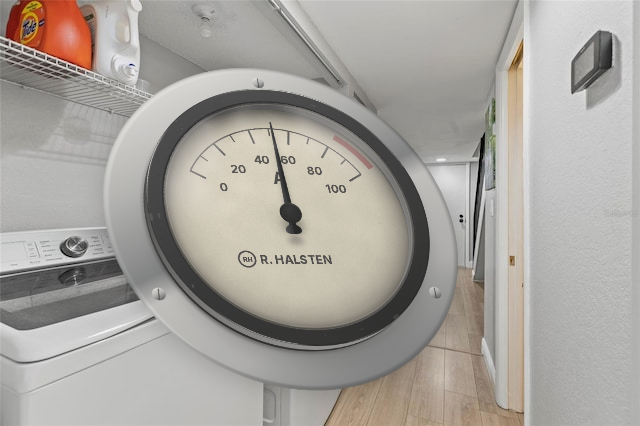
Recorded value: A 50
